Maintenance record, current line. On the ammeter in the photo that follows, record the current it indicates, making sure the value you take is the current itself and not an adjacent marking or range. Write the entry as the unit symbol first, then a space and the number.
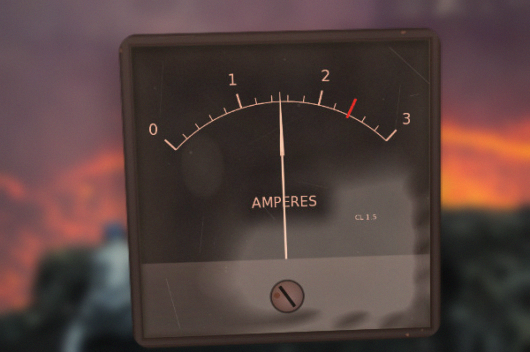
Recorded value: A 1.5
